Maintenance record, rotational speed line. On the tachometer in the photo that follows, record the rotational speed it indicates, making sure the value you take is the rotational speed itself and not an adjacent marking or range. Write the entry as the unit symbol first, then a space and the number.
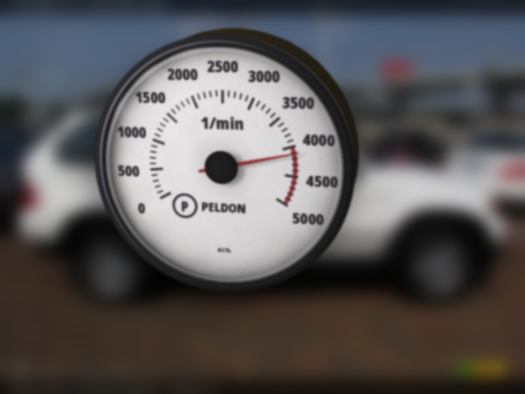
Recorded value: rpm 4100
